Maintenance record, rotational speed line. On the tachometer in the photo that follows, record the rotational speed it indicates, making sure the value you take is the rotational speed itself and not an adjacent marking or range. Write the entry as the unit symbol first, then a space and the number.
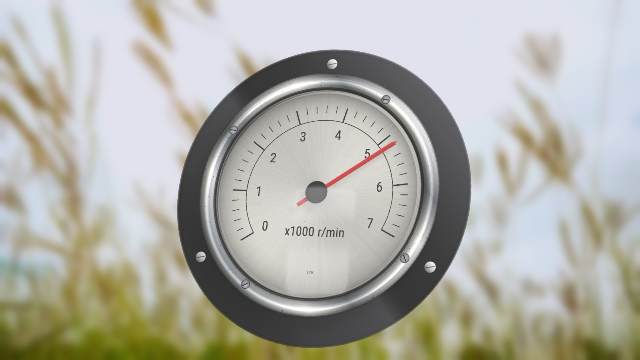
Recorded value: rpm 5200
